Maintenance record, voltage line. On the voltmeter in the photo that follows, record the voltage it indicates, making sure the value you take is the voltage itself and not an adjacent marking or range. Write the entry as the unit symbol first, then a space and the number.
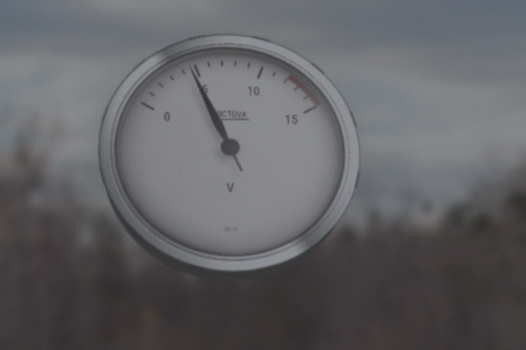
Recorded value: V 4.5
